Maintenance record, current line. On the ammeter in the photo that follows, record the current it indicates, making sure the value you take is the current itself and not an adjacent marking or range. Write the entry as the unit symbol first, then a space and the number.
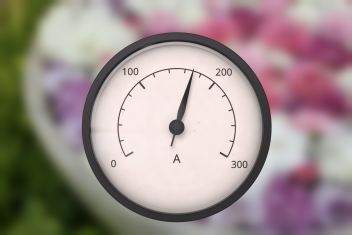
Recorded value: A 170
